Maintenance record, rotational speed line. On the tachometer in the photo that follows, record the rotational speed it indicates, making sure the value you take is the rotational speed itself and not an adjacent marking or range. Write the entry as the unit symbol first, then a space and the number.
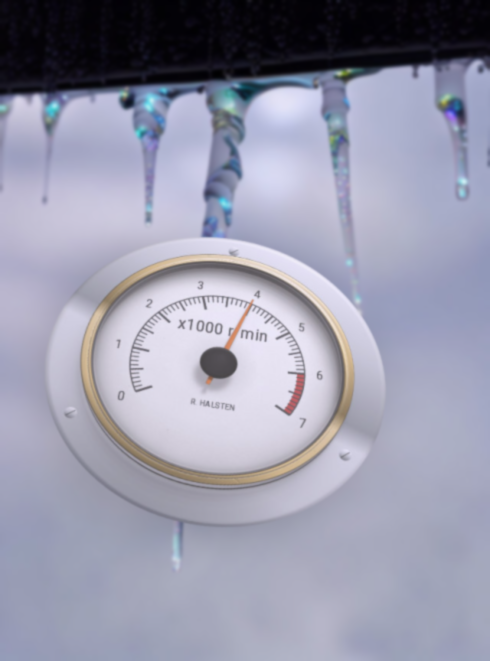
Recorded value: rpm 4000
